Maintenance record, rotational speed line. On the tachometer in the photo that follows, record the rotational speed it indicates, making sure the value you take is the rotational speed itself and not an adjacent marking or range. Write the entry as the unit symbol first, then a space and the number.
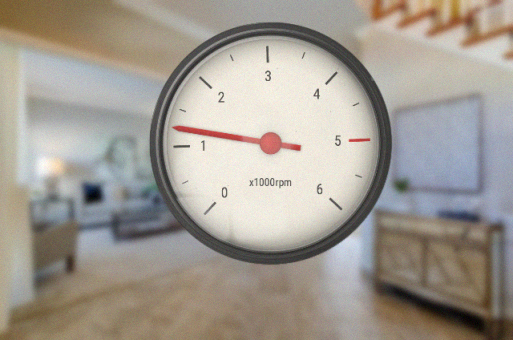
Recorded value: rpm 1250
